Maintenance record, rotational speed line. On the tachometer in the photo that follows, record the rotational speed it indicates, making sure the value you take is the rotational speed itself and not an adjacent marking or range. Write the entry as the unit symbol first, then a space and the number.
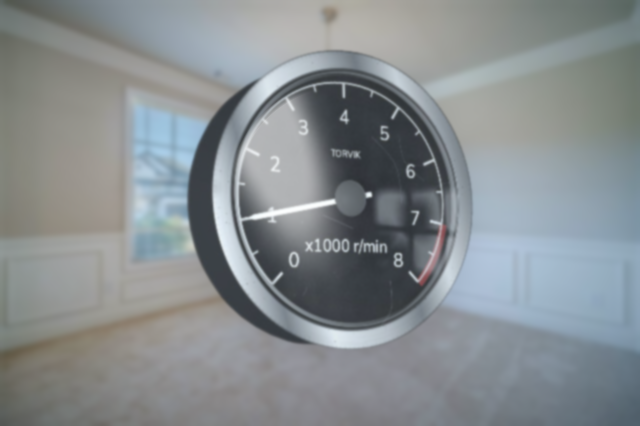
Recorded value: rpm 1000
